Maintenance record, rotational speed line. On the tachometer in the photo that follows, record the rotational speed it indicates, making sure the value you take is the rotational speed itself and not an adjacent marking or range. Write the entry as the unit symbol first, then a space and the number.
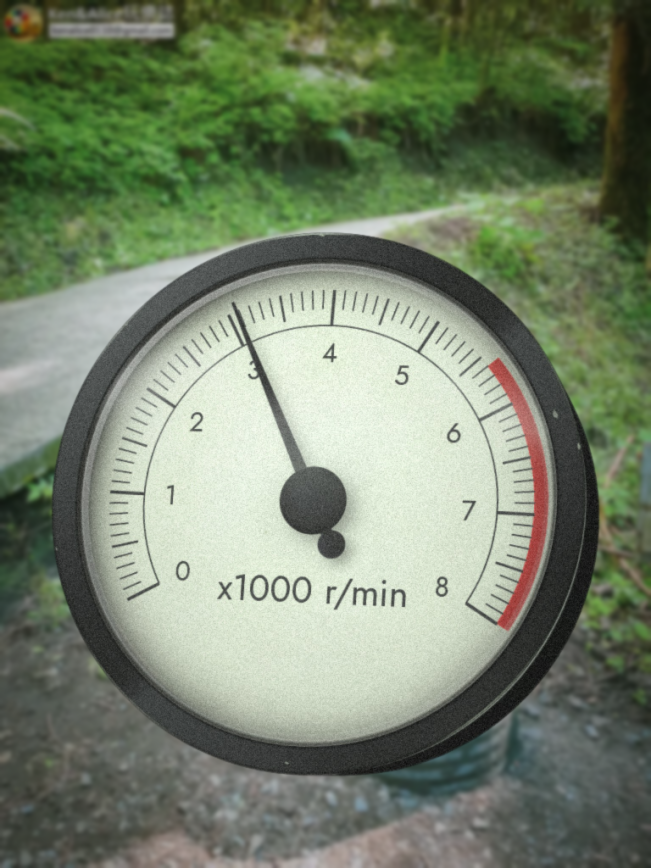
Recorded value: rpm 3100
